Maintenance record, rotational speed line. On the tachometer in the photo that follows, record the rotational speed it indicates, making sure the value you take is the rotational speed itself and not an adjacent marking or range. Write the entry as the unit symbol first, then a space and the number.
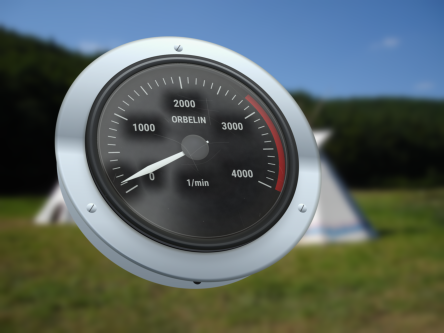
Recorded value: rpm 100
